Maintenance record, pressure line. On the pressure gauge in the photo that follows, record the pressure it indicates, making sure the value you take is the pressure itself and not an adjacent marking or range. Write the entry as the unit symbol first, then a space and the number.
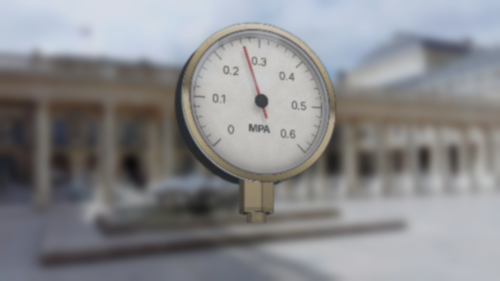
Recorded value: MPa 0.26
